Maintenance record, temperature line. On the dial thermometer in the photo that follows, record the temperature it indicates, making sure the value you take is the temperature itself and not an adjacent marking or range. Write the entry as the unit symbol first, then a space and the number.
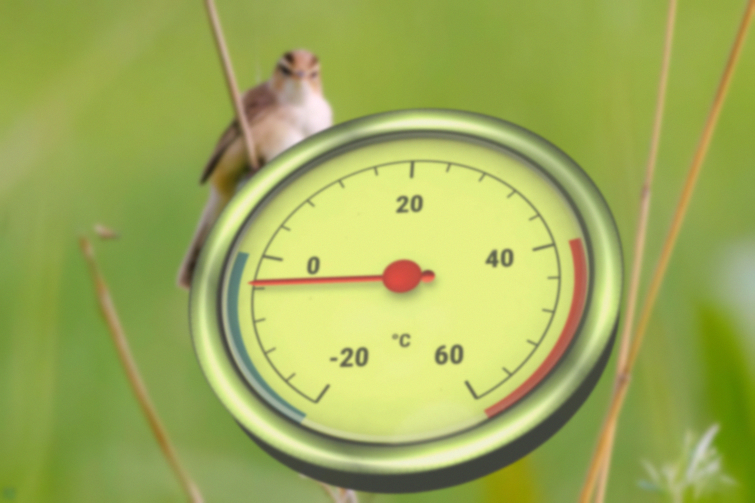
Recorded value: °C -4
